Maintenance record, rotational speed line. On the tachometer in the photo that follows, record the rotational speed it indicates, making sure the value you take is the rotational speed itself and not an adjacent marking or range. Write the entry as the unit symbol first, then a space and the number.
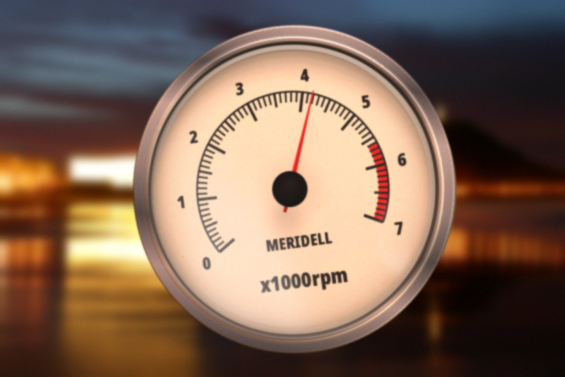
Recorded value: rpm 4200
